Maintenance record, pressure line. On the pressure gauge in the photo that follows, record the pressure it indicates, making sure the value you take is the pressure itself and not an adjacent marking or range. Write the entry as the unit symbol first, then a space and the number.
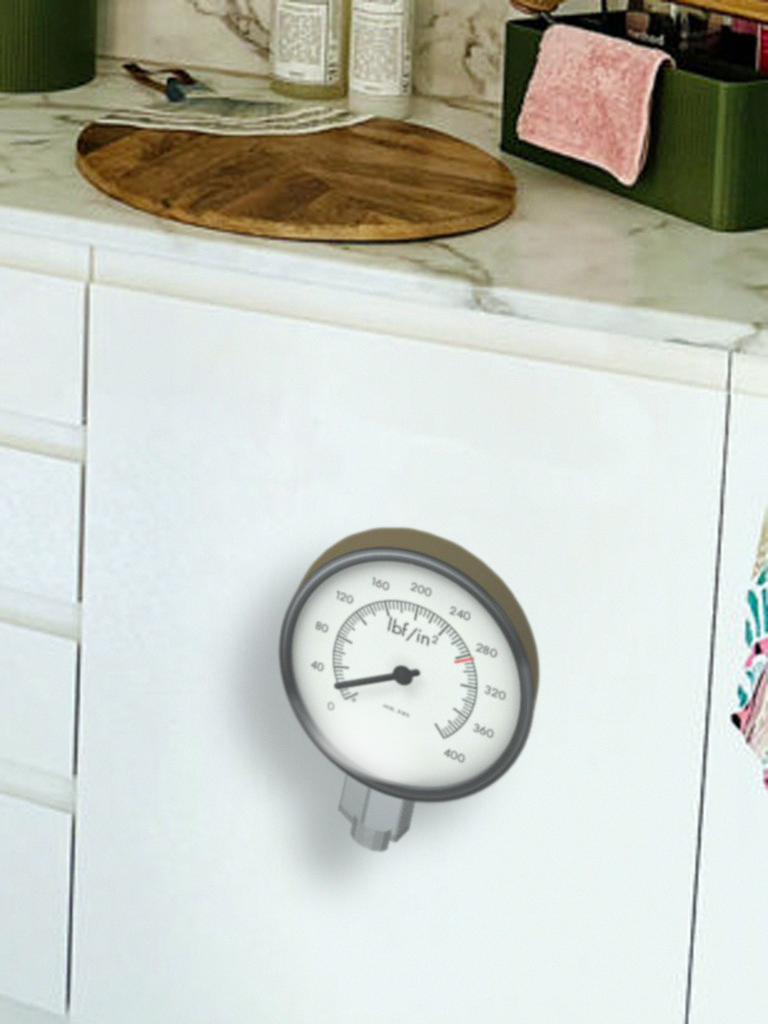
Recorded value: psi 20
